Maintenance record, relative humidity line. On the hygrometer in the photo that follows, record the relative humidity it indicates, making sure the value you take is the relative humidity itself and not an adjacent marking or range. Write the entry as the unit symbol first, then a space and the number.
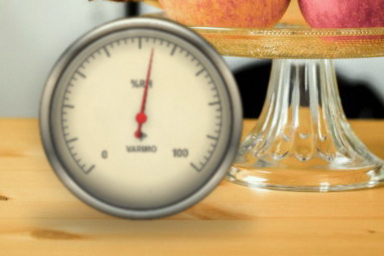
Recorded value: % 54
